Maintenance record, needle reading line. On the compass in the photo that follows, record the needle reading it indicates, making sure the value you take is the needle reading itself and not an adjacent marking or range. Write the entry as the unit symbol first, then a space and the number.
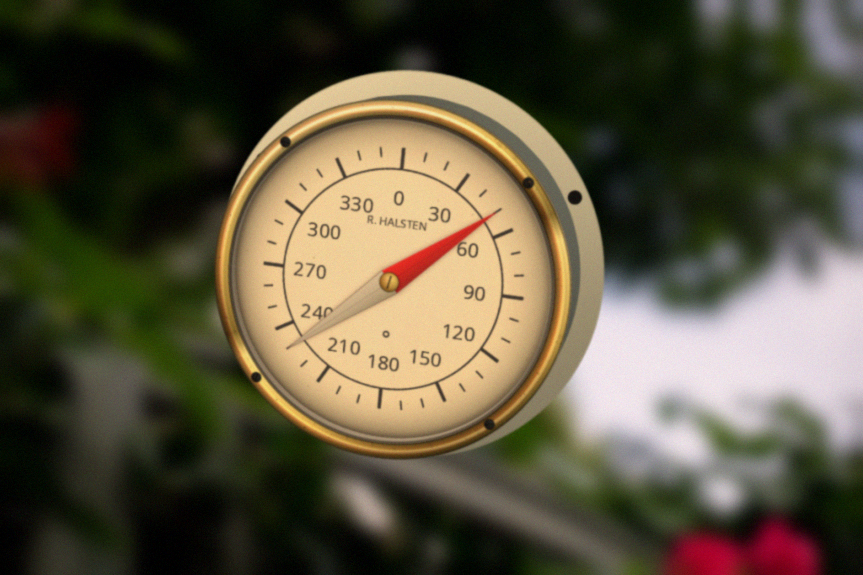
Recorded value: ° 50
